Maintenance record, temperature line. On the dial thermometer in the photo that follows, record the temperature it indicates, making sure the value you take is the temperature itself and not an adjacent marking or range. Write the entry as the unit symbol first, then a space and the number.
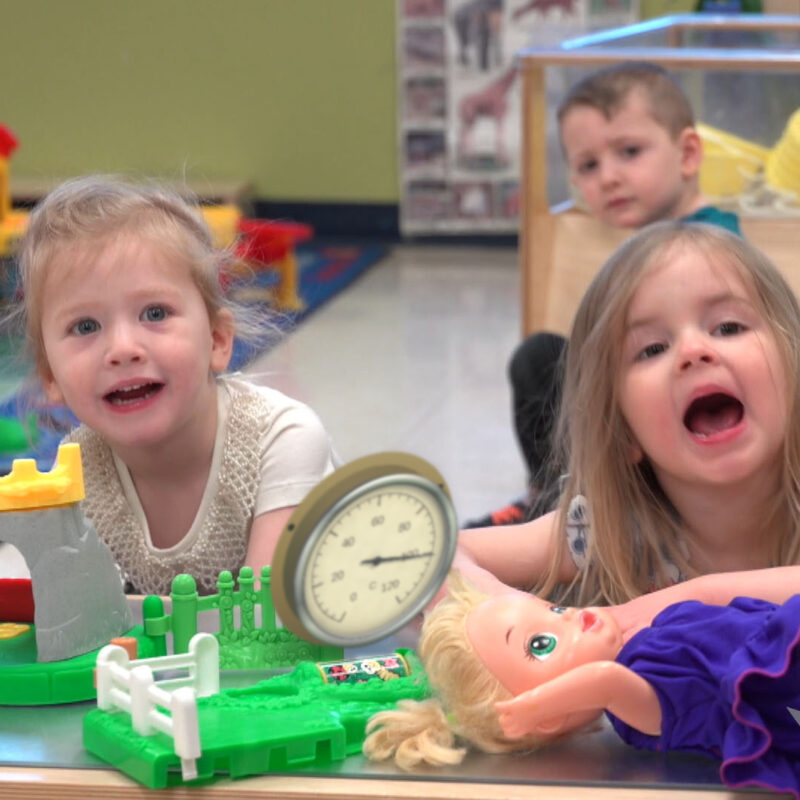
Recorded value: °C 100
